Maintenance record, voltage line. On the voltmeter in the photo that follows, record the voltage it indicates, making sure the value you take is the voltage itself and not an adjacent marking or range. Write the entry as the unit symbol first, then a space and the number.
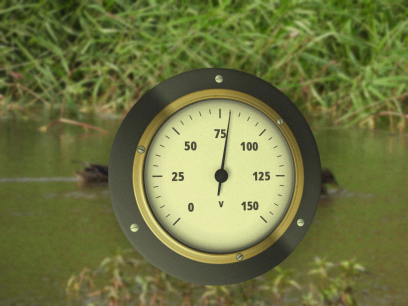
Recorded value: V 80
